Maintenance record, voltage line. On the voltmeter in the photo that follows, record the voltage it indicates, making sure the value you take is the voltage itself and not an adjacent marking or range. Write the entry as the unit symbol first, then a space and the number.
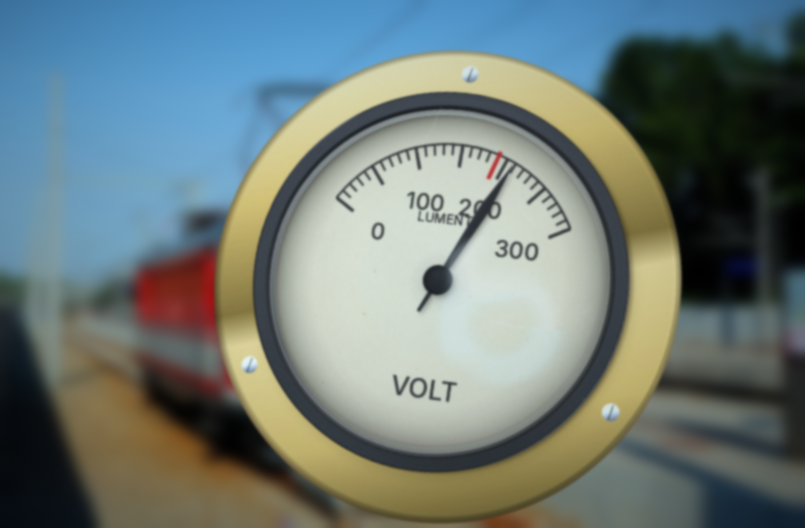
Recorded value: V 210
